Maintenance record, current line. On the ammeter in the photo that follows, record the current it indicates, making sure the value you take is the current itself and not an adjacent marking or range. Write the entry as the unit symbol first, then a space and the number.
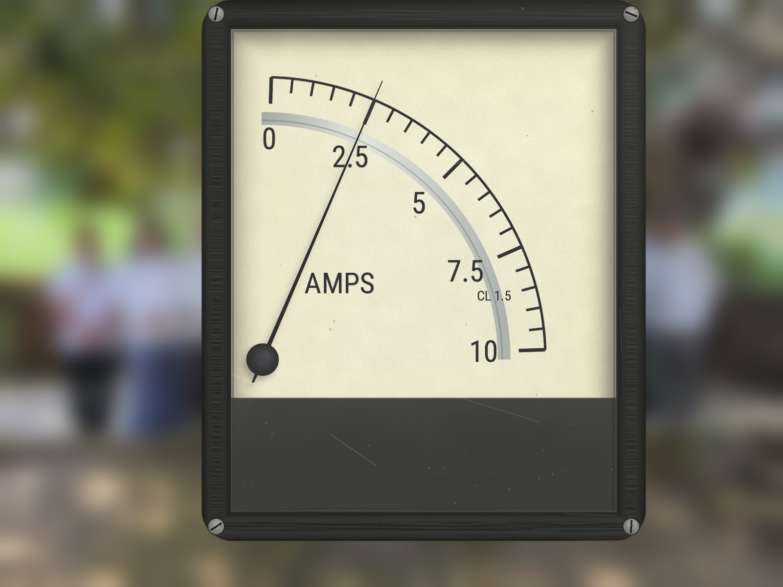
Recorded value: A 2.5
